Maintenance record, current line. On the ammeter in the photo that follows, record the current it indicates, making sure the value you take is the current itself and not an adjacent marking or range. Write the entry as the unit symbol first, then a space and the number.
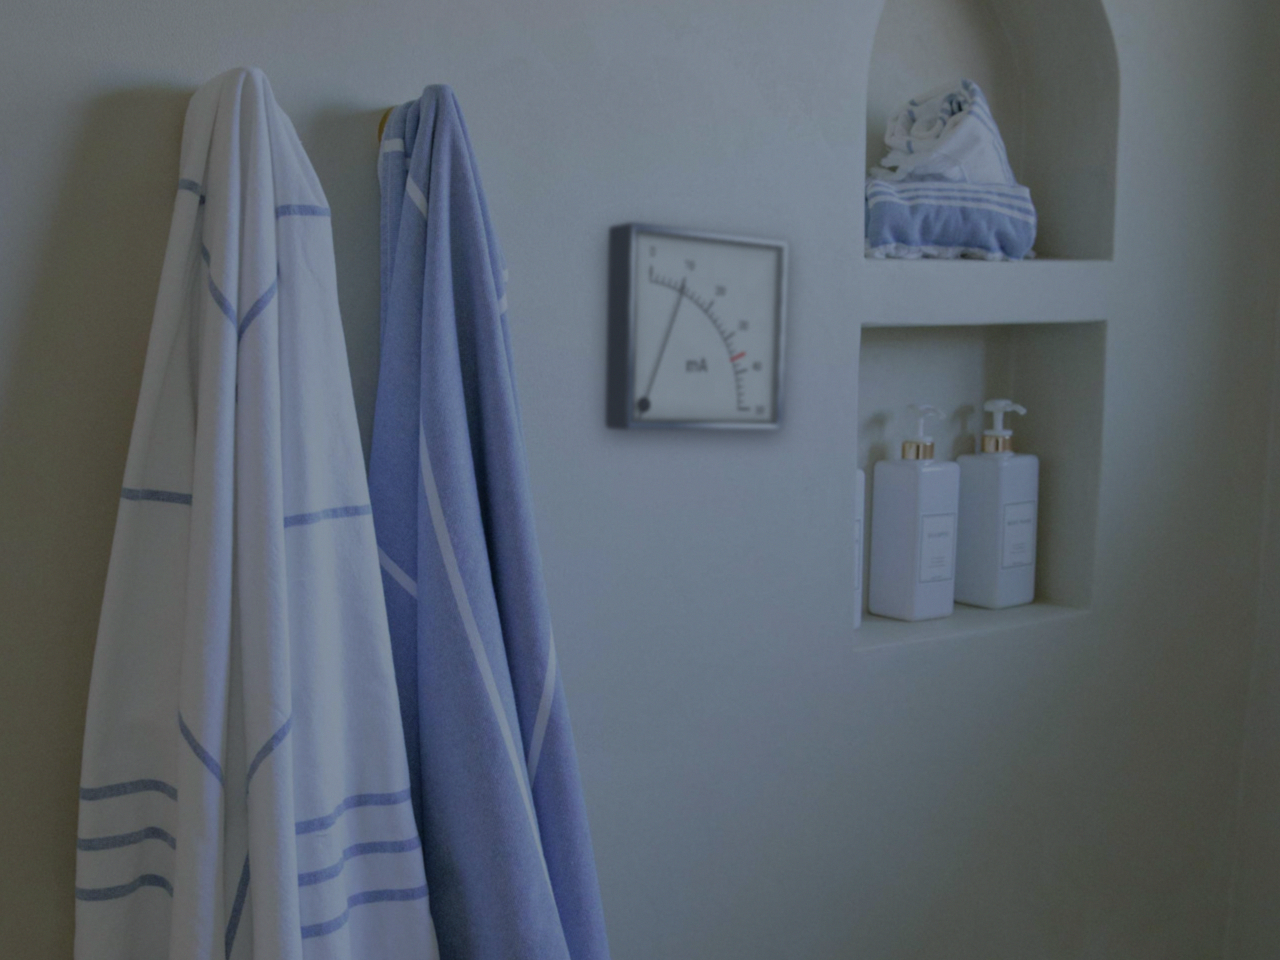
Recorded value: mA 10
